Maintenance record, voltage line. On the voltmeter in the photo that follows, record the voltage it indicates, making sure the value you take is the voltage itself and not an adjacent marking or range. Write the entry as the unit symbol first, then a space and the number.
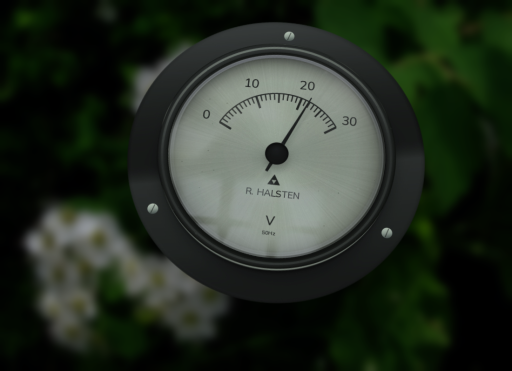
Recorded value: V 22
